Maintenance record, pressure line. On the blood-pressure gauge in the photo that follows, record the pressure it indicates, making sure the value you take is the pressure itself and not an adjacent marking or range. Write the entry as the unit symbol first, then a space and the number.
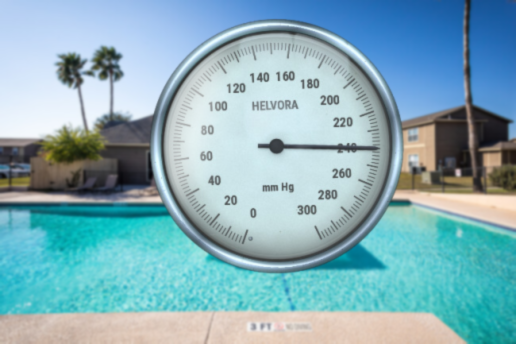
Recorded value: mmHg 240
